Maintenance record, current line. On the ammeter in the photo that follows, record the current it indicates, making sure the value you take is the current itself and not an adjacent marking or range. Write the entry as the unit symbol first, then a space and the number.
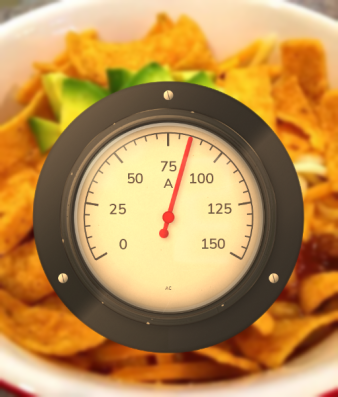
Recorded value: A 85
